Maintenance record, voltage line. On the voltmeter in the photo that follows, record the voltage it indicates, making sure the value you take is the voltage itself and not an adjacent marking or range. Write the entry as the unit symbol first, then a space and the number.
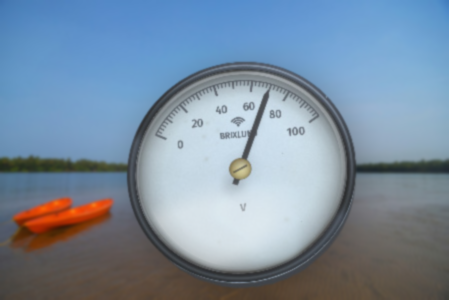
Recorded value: V 70
